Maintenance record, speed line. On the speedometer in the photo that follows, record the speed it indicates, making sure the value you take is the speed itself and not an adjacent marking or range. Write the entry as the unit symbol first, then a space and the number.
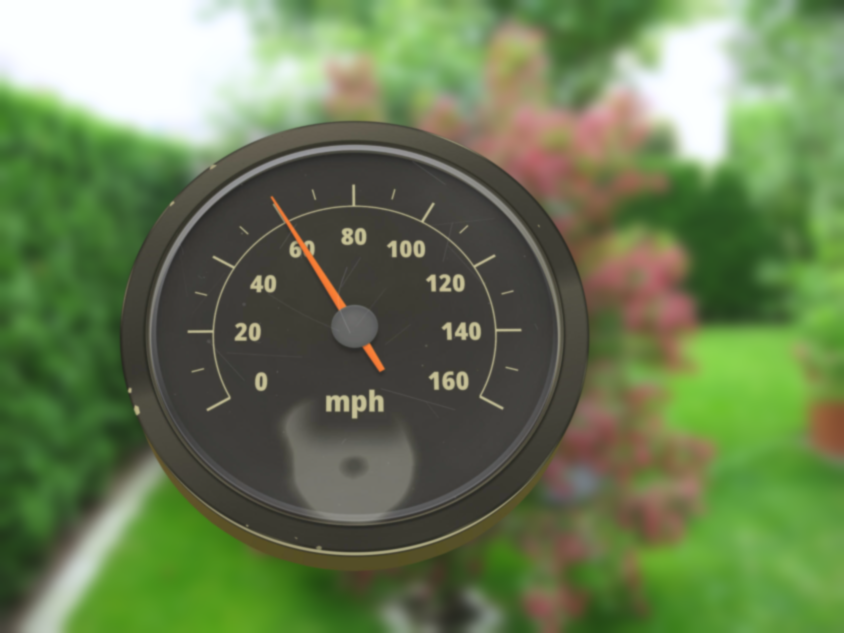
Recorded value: mph 60
